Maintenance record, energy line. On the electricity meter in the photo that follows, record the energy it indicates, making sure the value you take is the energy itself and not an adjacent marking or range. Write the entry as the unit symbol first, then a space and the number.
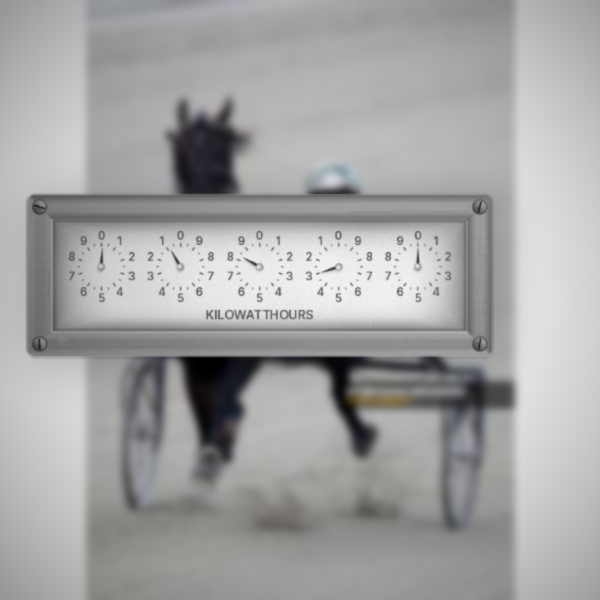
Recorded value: kWh 830
